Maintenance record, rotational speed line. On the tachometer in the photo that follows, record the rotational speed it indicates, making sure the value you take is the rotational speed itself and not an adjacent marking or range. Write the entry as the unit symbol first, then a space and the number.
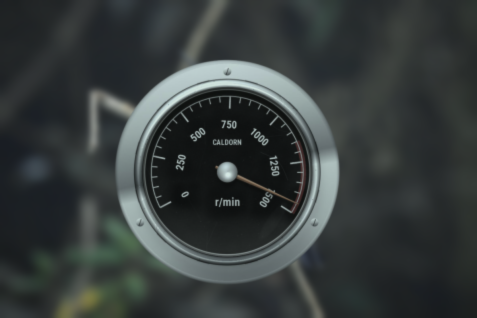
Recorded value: rpm 1450
